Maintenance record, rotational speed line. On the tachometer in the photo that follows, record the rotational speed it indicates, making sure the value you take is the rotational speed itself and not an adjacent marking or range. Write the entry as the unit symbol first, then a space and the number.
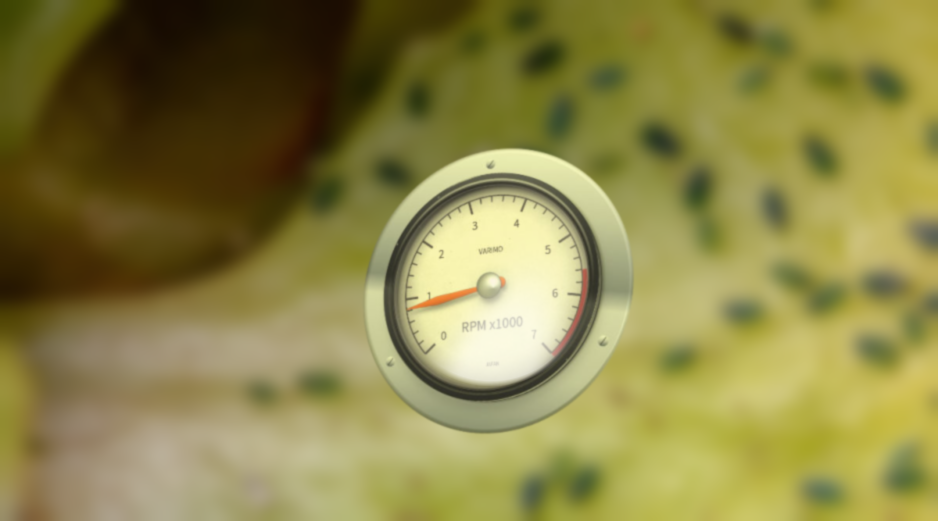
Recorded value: rpm 800
